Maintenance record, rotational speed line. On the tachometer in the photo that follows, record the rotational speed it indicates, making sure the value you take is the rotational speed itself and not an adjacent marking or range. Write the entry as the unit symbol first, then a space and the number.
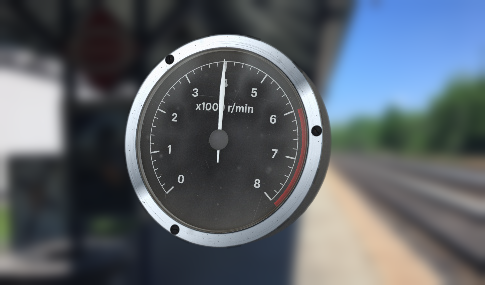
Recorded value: rpm 4000
